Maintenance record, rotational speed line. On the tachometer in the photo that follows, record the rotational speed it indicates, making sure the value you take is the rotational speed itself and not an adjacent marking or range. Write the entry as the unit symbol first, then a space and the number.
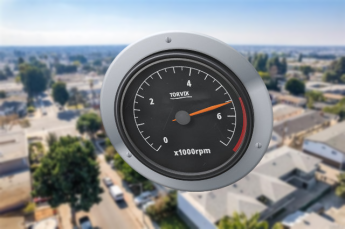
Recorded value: rpm 5500
